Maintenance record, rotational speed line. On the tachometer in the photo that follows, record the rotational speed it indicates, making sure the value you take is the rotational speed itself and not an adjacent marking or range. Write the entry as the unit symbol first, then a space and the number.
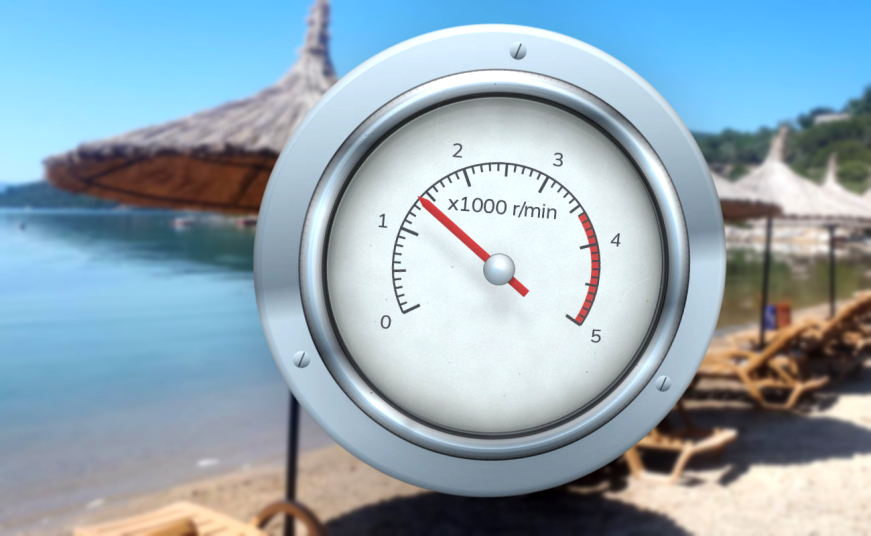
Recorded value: rpm 1400
